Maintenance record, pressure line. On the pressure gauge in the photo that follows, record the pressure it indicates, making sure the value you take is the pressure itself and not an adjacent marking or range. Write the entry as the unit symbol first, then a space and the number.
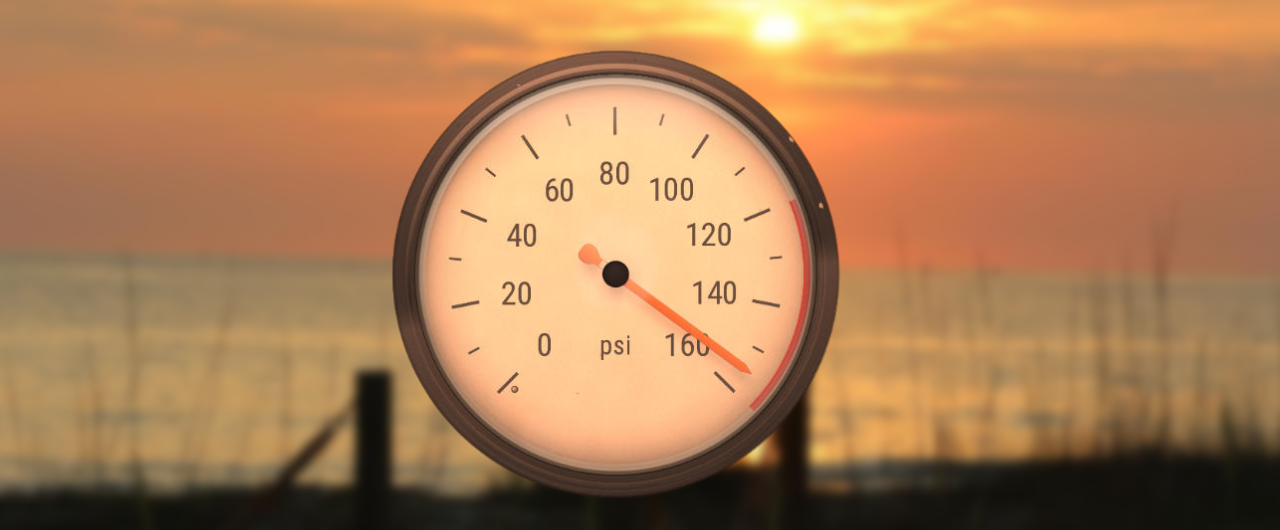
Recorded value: psi 155
